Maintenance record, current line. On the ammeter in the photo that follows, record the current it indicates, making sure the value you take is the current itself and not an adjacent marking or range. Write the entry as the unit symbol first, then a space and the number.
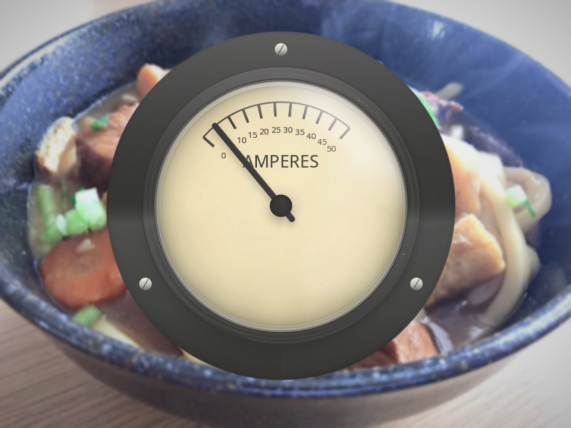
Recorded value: A 5
